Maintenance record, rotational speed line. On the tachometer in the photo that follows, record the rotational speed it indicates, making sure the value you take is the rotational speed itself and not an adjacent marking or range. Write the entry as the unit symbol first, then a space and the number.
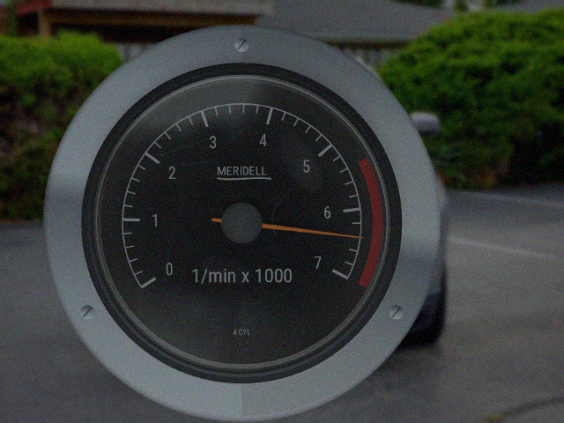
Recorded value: rpm 6400
